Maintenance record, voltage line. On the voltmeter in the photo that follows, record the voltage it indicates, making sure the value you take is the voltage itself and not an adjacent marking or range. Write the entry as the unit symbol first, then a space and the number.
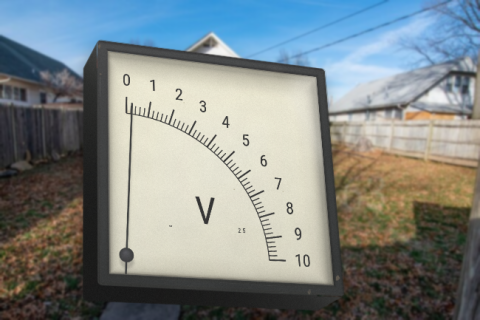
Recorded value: V 0.2
